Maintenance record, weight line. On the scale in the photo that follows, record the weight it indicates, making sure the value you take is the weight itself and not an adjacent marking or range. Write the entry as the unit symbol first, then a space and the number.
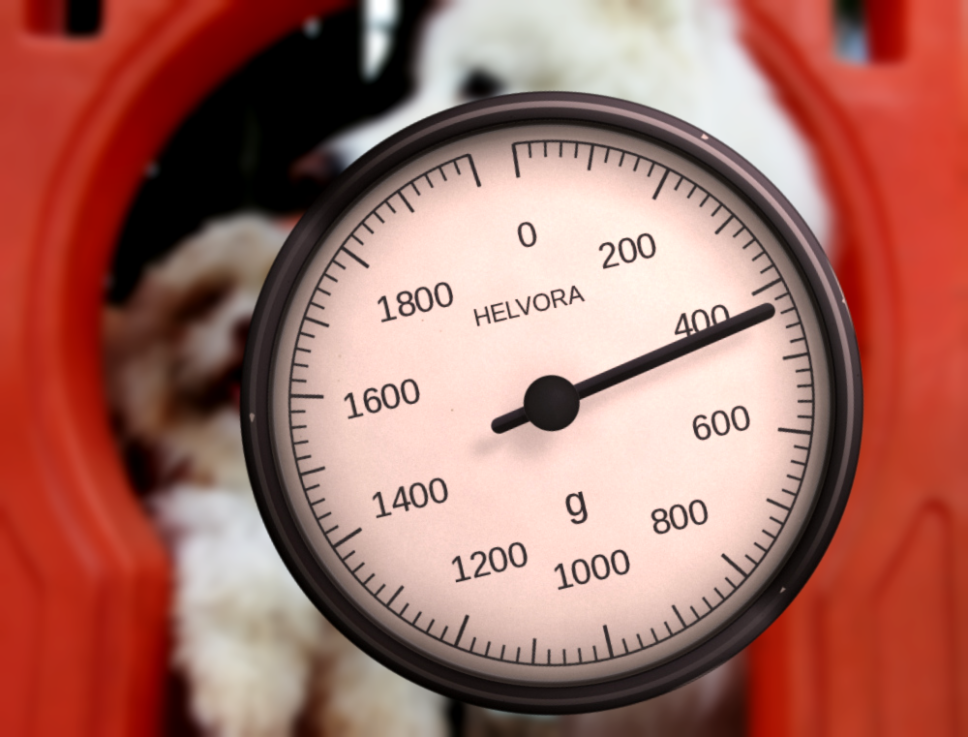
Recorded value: g 430
